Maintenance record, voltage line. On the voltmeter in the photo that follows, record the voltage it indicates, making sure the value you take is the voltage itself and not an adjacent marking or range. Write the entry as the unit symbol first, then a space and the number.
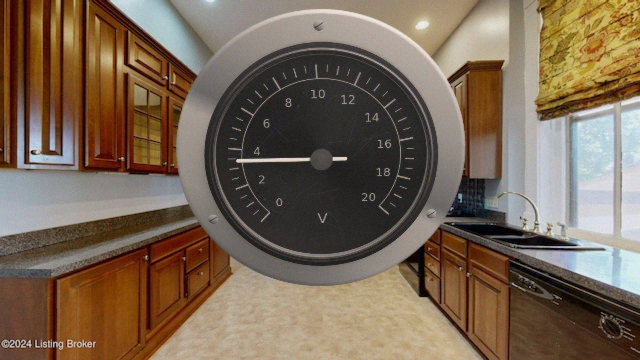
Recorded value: V 3.5
